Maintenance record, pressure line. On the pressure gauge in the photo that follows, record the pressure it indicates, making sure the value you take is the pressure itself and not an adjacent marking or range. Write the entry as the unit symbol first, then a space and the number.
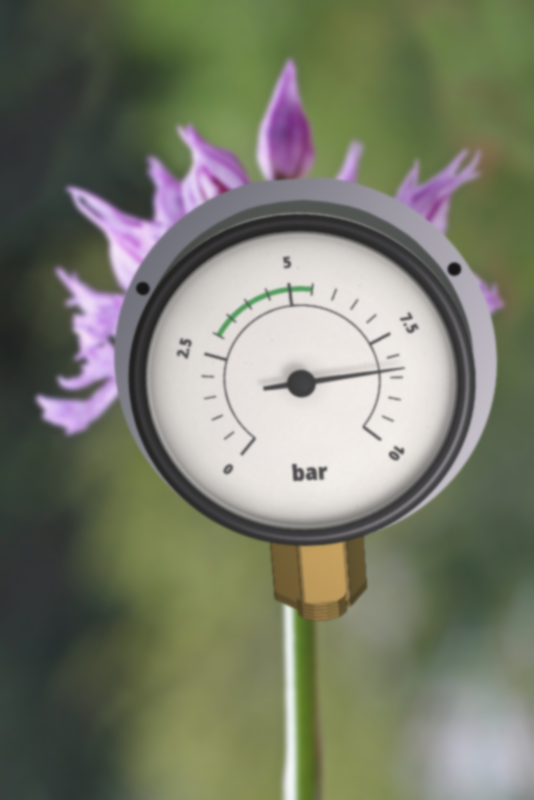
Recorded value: bar 8.25
